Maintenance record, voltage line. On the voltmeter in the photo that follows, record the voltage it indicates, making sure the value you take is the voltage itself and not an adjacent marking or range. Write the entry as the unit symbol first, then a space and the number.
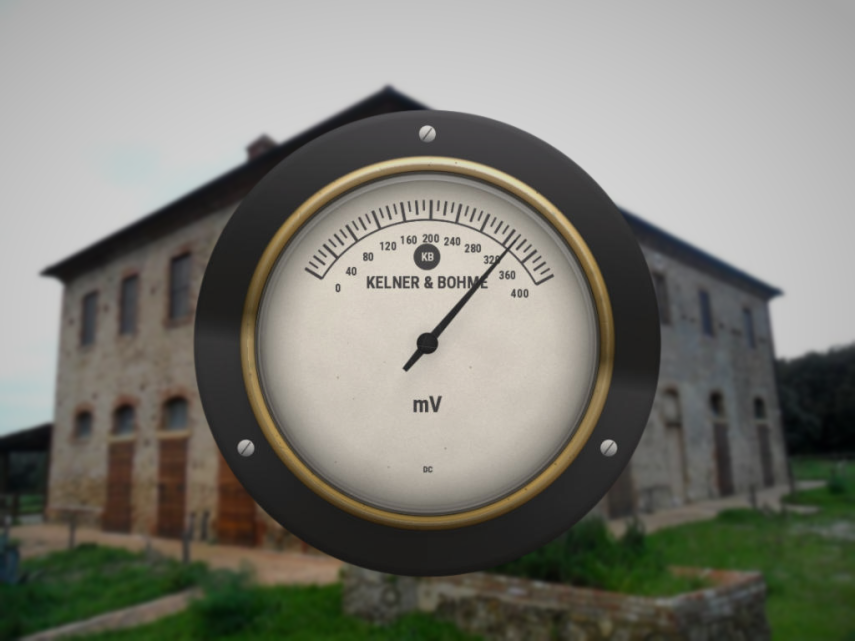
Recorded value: mV 330
